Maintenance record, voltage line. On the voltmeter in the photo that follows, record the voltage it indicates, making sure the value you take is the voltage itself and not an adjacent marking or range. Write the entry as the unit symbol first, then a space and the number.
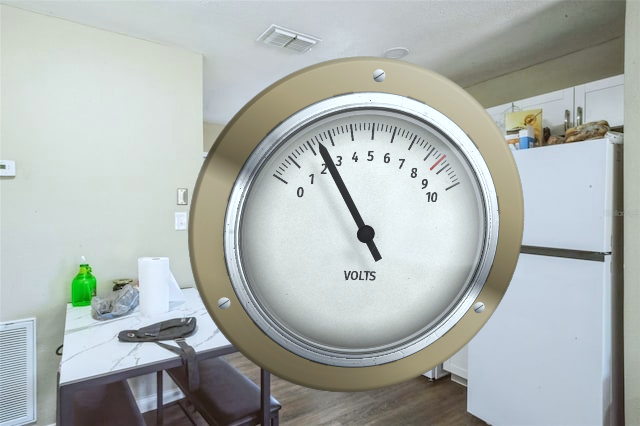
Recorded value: V 2.4
